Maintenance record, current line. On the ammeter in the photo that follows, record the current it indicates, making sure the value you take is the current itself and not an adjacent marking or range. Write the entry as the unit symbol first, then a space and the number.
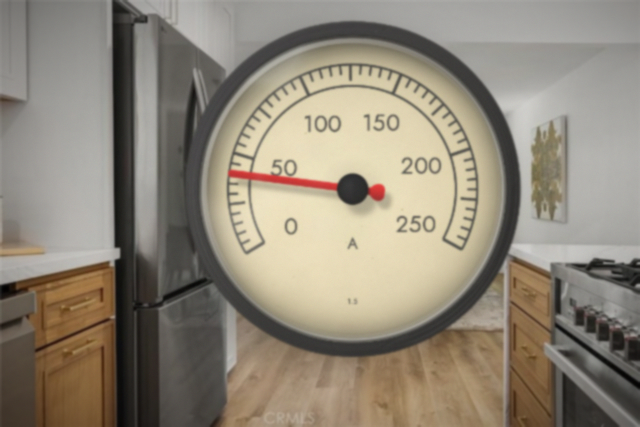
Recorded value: A 40
